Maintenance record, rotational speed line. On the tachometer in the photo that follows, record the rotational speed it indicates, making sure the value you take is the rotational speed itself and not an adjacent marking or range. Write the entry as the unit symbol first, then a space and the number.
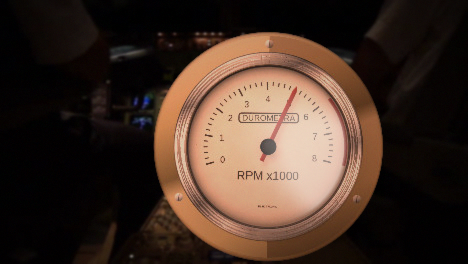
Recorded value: rpm 5000
